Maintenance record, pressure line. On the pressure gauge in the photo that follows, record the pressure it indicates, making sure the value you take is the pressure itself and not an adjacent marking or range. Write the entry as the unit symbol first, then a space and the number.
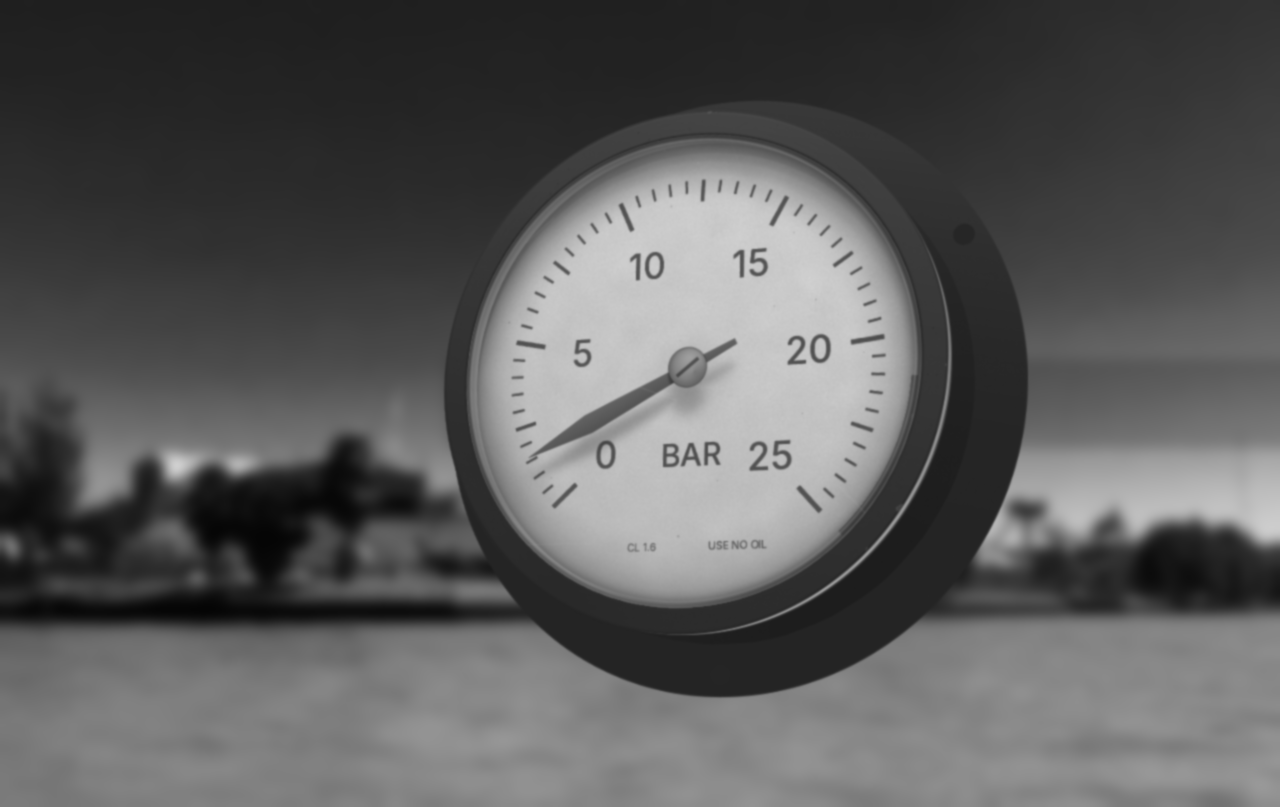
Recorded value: bar 1.5
